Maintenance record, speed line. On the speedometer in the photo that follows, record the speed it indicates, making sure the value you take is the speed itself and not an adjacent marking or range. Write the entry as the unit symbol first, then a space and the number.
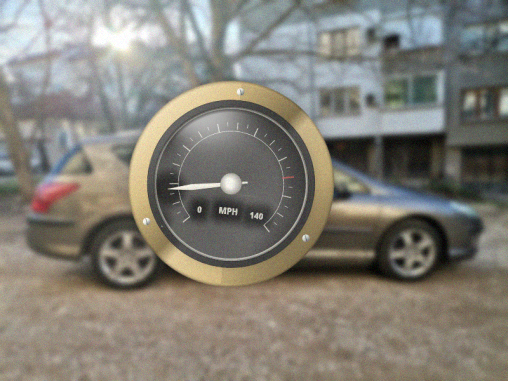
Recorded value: mph 17.5
